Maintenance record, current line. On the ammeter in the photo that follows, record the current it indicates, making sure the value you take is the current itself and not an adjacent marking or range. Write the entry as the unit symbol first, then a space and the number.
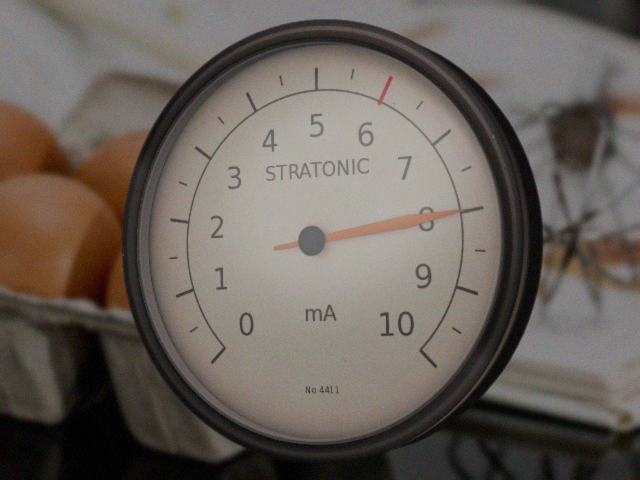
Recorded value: mA 8
